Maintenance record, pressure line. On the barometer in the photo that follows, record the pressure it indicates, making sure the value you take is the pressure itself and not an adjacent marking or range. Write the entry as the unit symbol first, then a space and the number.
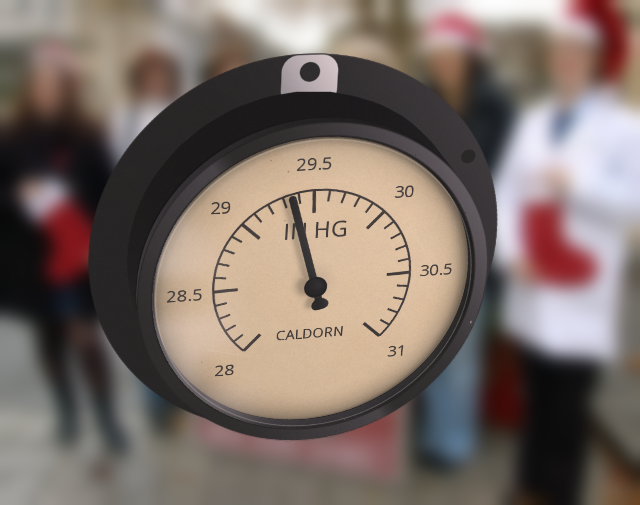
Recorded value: inHg 29.35
